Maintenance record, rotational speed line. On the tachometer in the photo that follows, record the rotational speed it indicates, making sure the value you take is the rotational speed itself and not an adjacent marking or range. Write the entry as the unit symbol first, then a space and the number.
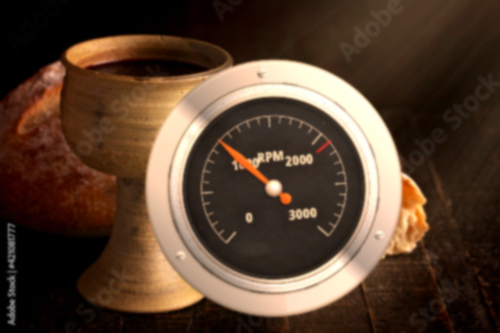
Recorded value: rpm 1000
